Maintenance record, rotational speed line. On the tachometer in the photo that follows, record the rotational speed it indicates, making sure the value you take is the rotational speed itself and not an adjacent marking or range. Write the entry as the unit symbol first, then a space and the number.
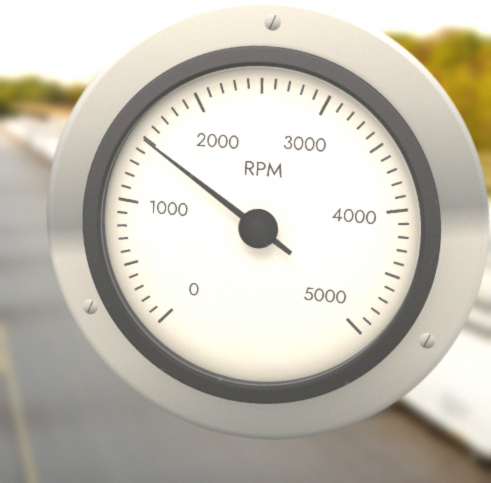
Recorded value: rpm 1500
